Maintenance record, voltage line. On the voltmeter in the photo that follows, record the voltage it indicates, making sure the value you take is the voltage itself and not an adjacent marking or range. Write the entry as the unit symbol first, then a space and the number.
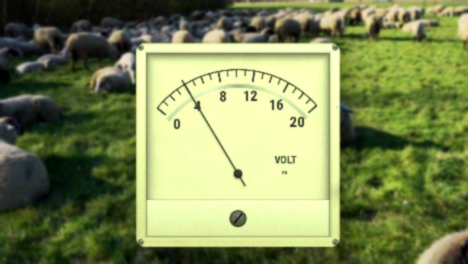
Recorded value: V 4
